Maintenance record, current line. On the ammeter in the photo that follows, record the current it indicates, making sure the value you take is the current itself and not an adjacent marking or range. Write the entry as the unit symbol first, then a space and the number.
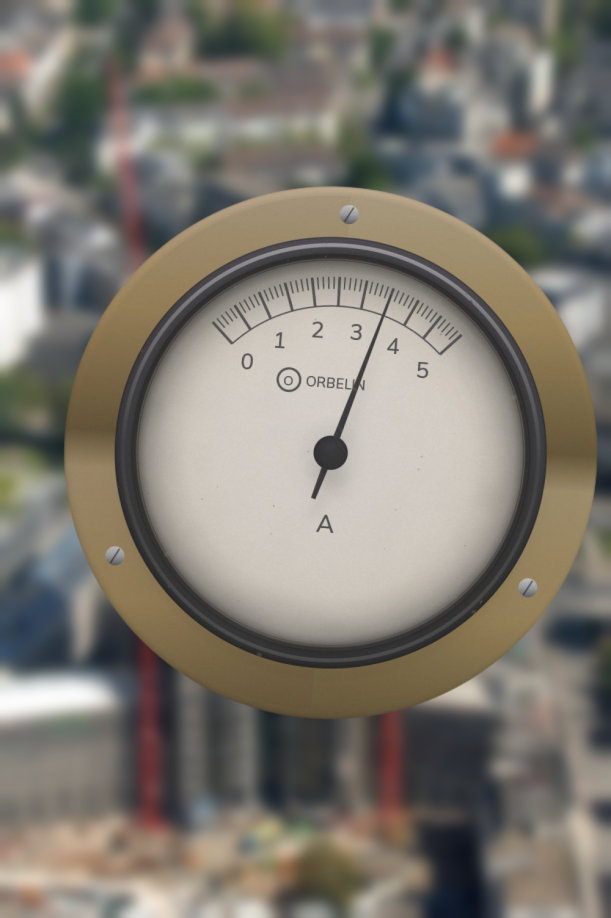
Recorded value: A 3.5
